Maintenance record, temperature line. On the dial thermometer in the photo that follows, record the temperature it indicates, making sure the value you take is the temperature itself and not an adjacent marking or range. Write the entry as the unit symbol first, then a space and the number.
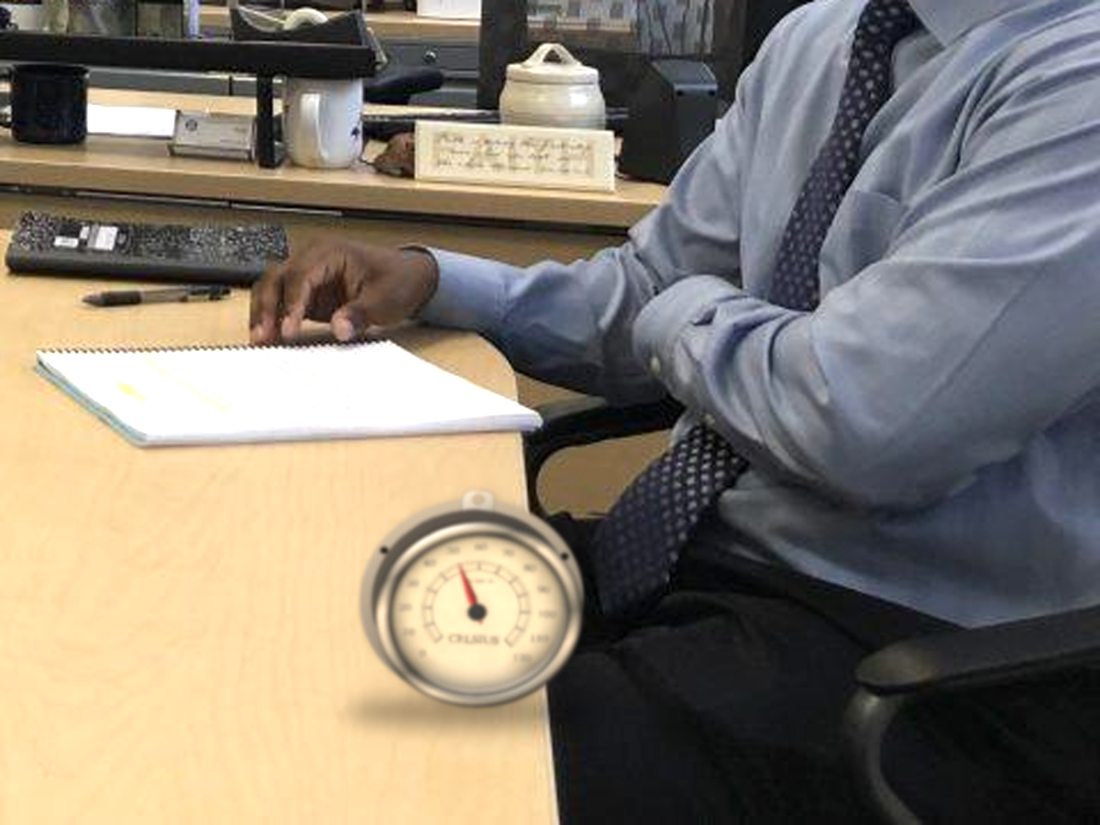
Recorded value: °C 50
